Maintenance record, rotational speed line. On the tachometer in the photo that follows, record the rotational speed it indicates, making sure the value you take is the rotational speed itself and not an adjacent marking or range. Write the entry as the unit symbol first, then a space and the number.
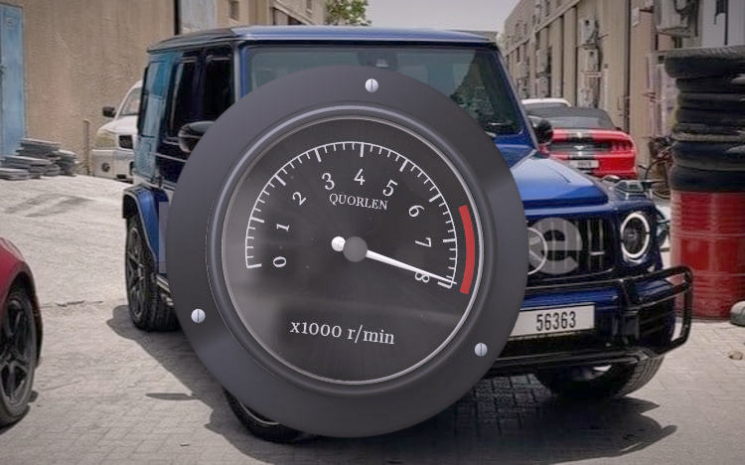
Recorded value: rpm 7900
